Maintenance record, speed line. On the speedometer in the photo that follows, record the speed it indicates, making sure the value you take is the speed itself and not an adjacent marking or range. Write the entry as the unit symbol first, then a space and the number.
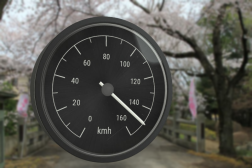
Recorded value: km/h 150
